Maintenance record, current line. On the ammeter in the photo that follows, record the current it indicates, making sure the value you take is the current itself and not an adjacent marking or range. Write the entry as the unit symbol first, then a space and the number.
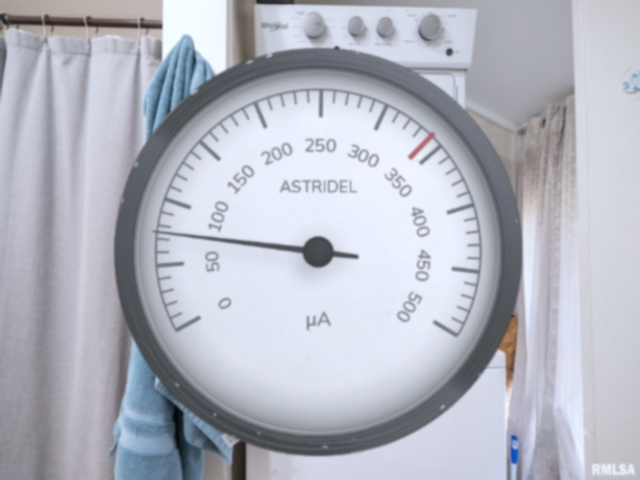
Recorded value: µA 75
